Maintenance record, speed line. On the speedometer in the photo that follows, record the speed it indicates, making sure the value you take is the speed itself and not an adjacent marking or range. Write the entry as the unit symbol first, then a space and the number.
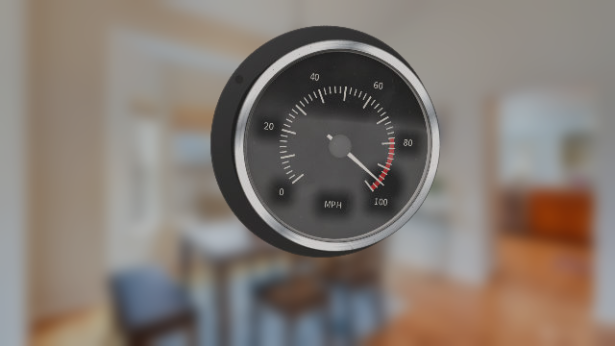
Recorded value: mph 96
